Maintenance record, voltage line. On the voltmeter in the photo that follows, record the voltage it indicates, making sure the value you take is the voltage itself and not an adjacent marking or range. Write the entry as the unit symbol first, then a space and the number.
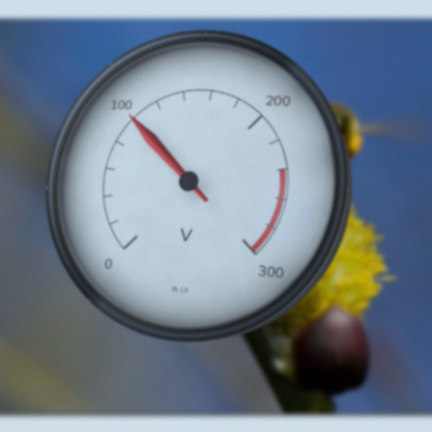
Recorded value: V 100
